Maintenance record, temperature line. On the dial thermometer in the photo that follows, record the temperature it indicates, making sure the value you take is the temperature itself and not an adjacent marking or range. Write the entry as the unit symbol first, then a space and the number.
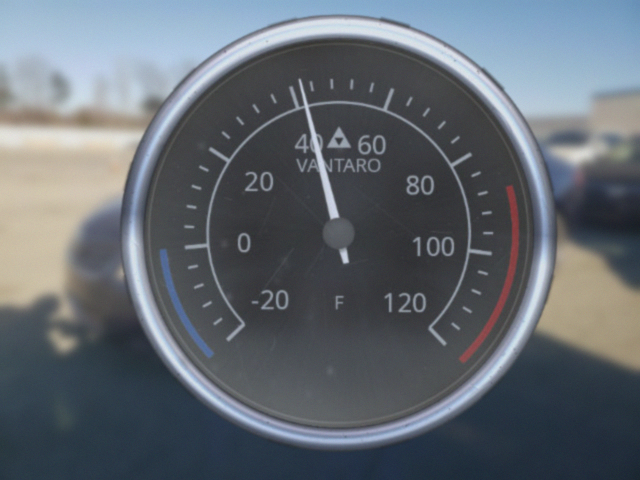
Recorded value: °F 42
